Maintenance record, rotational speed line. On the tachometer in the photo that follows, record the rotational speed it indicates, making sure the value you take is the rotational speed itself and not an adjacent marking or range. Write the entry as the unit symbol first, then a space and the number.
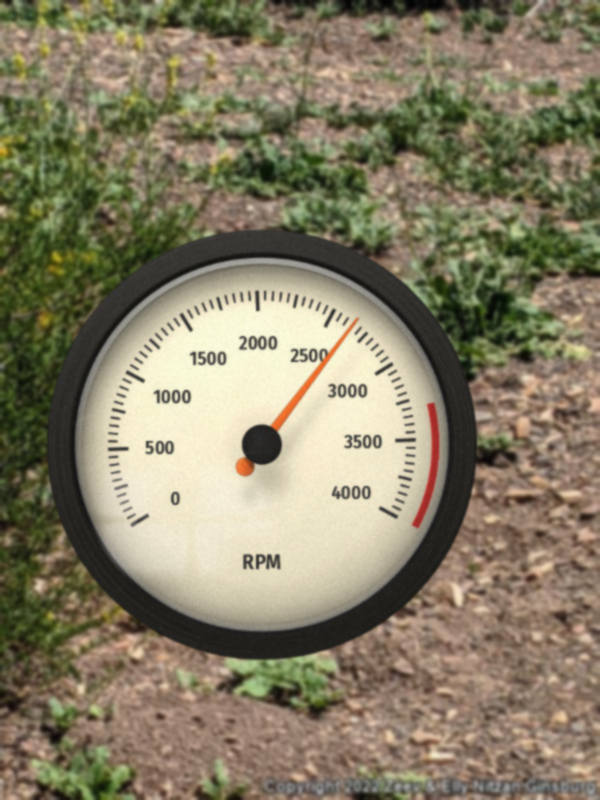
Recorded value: rpm 2650
